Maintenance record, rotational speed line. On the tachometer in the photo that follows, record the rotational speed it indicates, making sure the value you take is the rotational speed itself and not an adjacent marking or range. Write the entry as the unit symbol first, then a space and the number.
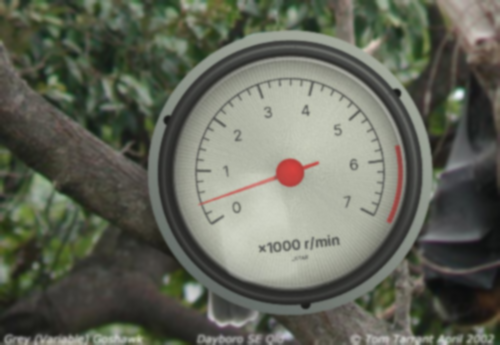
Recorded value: rpm 400
